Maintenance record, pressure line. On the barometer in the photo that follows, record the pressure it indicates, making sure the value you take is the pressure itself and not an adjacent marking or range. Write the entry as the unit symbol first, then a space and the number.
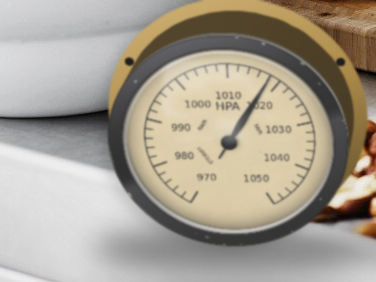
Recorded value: hPa 1018
